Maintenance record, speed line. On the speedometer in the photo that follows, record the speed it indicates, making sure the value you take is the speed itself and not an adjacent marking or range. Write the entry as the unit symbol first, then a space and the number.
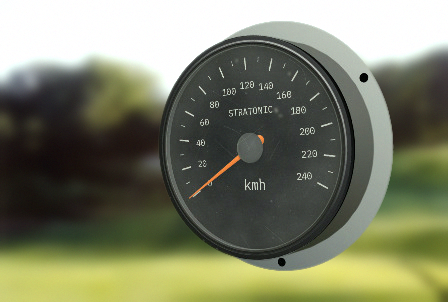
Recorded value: km/h 0
